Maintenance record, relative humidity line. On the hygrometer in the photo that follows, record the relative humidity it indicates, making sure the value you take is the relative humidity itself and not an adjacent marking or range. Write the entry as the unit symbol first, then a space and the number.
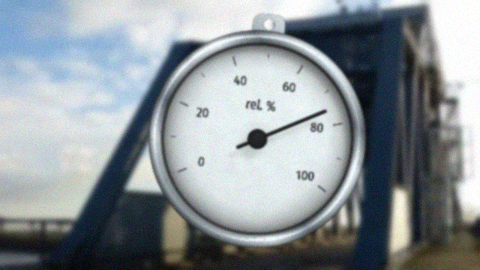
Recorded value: % 75
